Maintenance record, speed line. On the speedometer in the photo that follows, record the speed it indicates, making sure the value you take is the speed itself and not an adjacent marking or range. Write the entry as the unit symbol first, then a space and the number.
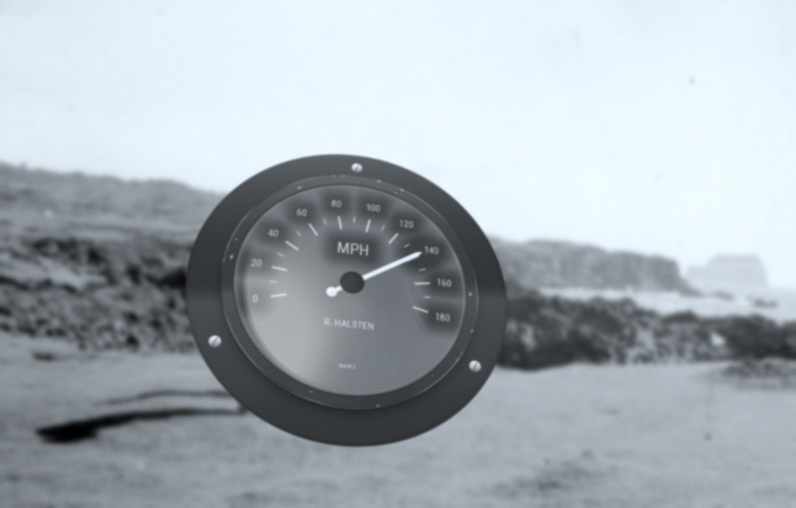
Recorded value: mph 140
